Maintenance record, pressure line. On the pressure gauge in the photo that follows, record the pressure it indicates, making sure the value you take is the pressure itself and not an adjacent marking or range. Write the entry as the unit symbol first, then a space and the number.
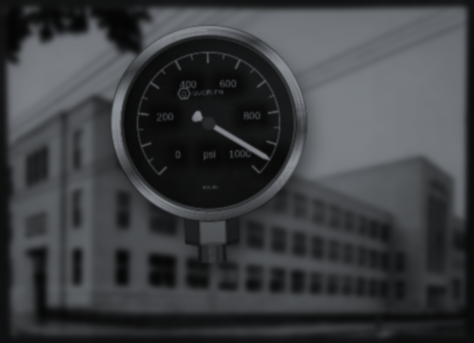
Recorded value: psi 950
